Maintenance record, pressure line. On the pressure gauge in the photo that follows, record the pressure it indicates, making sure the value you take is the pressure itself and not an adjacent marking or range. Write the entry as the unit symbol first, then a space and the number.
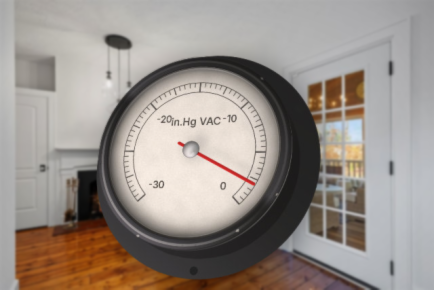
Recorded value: inHg -2
